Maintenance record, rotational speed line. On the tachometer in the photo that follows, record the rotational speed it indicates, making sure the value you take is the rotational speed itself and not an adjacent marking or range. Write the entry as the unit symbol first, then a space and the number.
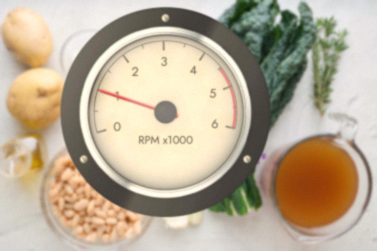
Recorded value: rpm 1000
